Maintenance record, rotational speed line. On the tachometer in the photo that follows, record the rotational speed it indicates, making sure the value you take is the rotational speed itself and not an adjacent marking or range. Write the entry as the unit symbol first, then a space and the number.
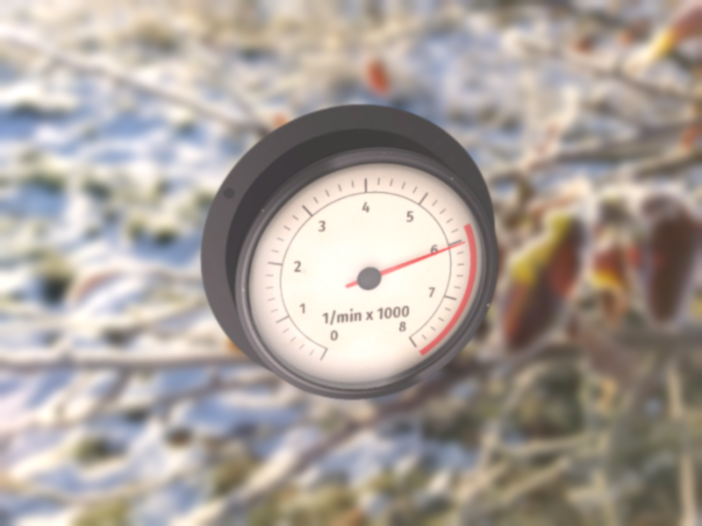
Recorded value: rpm 6000
